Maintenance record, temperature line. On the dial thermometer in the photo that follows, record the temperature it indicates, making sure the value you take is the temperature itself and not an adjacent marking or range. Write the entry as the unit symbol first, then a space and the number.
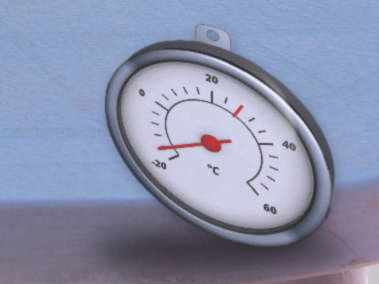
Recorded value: °C -16
